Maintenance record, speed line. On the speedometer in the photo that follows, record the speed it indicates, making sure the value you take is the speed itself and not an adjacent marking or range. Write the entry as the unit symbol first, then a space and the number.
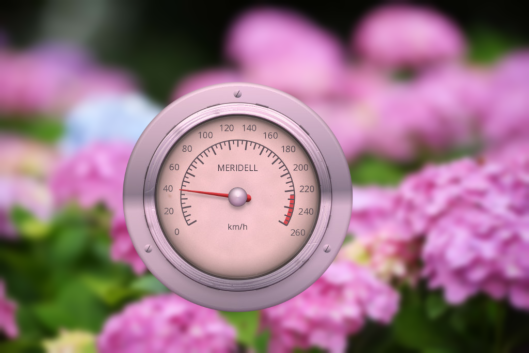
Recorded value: km/h 40
